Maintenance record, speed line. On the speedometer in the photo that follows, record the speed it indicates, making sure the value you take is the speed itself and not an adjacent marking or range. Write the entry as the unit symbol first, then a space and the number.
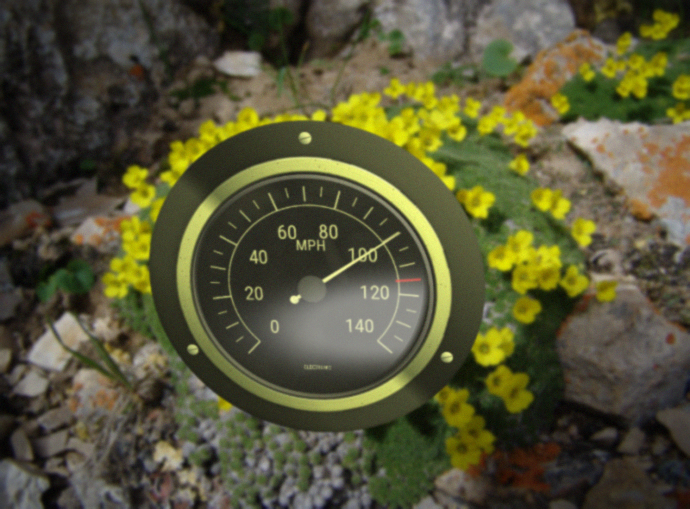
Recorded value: mph 100
